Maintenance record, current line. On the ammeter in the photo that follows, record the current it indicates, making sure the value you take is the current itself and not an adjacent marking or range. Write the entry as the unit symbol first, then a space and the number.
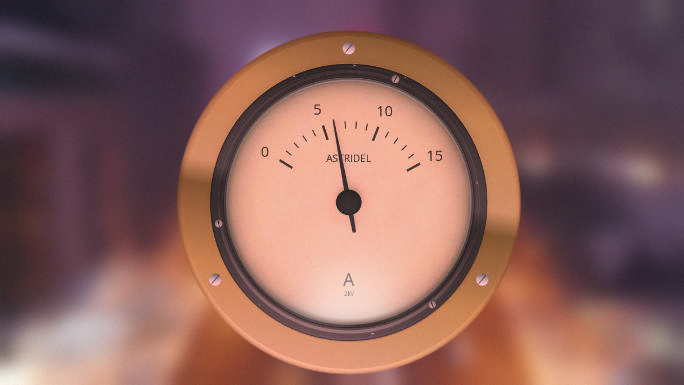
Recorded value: A 6
